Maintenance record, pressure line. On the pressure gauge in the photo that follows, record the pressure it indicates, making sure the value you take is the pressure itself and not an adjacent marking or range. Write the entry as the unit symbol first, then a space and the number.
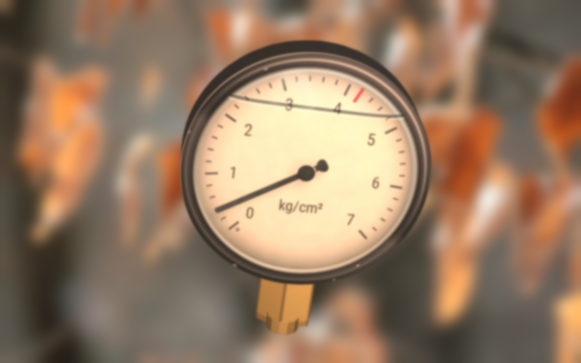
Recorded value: kg/cm² 0.4
